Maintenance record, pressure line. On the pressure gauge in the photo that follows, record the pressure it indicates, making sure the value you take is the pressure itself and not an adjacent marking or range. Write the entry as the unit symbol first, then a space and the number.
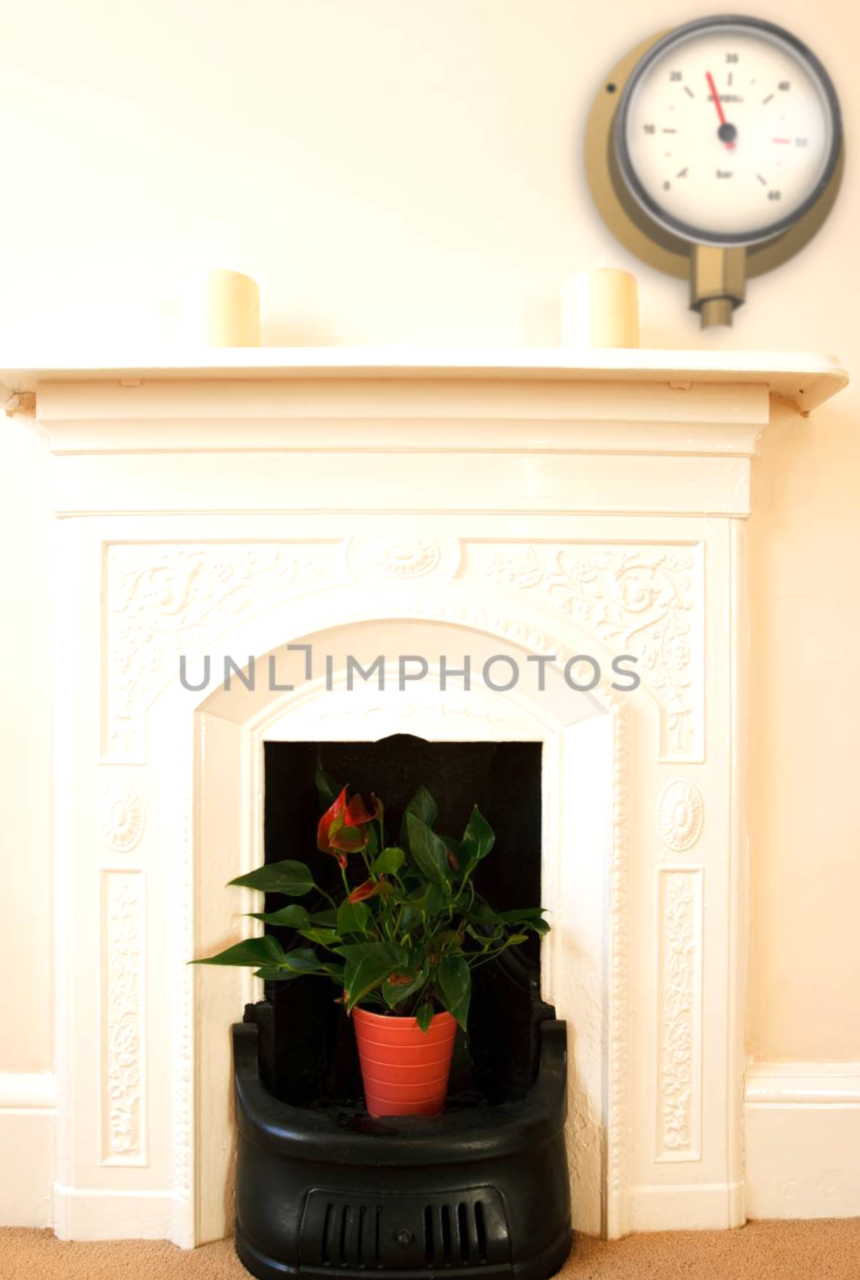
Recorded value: bar 25
